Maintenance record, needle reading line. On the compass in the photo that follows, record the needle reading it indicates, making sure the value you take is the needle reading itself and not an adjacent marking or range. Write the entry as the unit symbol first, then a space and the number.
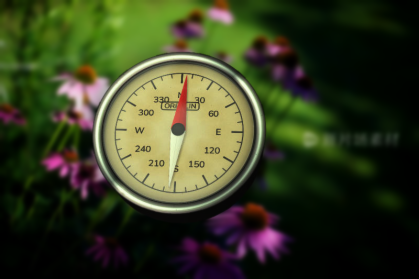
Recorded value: ° 5
